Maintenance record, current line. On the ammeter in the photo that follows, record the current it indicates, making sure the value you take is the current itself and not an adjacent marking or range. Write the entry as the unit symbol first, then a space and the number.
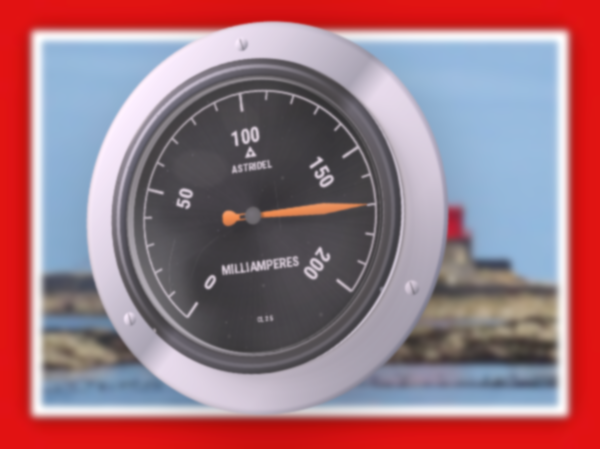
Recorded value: mA 170
